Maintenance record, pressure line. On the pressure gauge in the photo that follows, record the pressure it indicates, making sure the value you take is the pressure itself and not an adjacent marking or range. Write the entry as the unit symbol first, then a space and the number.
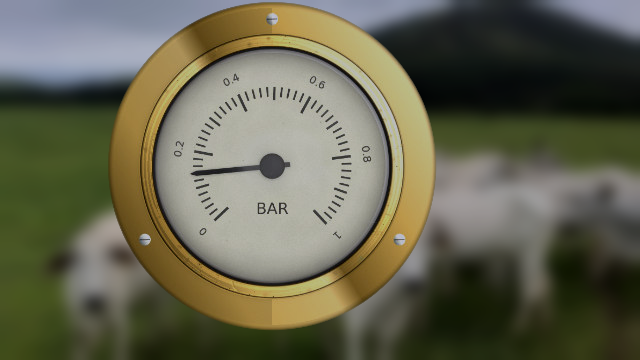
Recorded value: bar 0.14
